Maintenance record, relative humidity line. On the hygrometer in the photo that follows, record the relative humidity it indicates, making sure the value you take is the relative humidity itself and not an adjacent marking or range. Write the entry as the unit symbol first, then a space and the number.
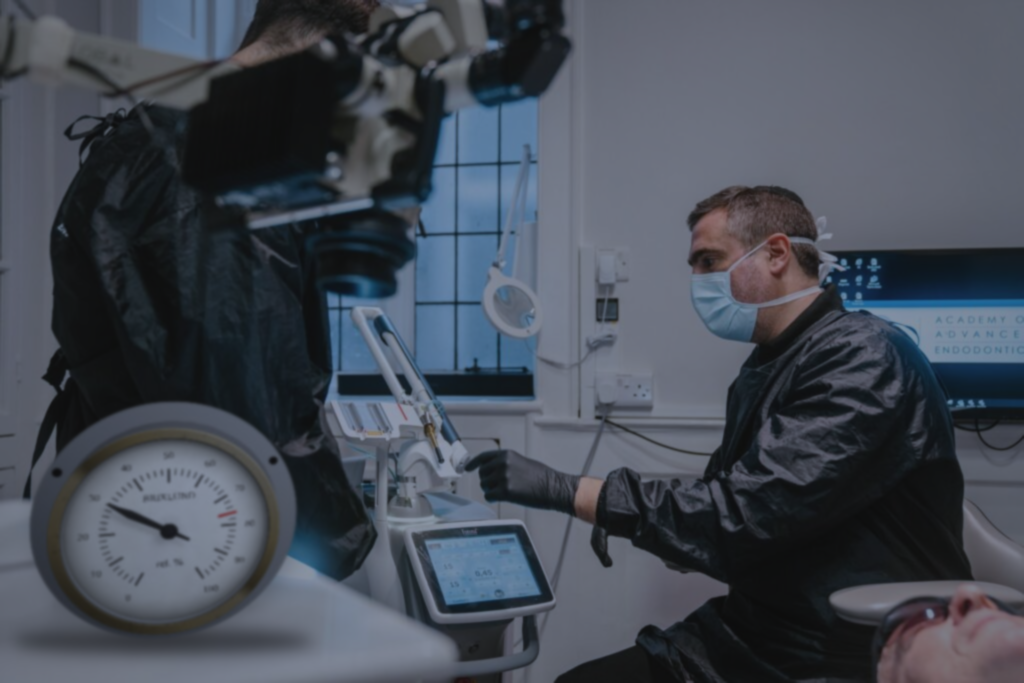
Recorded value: % 30
